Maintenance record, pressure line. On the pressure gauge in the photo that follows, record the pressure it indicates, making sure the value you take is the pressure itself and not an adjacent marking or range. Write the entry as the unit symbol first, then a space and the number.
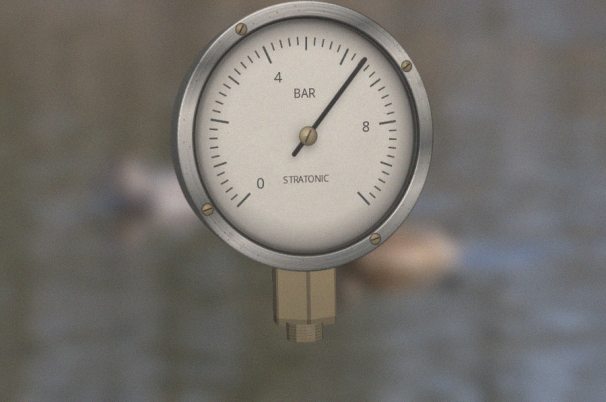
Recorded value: bar 6.4
